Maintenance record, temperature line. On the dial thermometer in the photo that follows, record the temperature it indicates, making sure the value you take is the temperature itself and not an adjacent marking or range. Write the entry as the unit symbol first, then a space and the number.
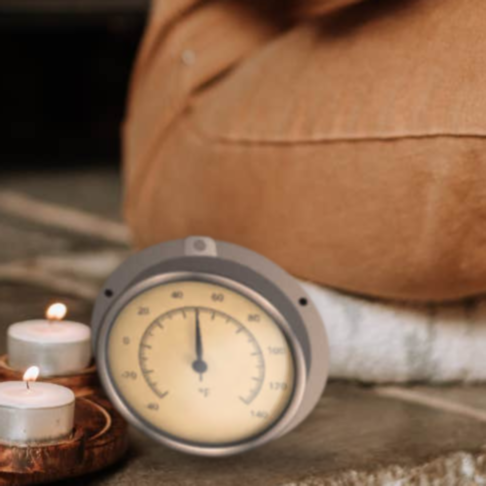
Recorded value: °F 50
